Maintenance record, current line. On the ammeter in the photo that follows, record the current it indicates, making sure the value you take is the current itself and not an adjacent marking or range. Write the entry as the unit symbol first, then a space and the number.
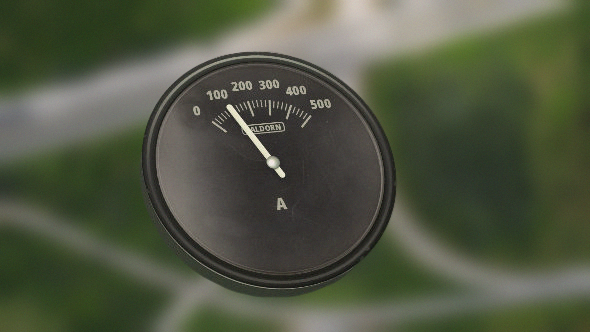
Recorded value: A 100
